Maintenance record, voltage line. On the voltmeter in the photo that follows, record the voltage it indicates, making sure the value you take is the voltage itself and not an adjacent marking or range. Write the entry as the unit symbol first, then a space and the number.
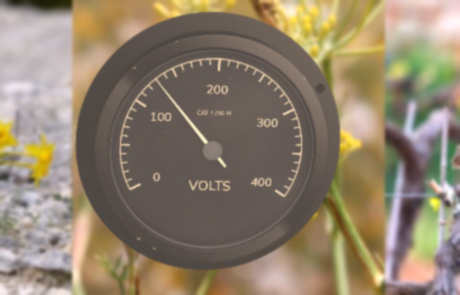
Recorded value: V 130
